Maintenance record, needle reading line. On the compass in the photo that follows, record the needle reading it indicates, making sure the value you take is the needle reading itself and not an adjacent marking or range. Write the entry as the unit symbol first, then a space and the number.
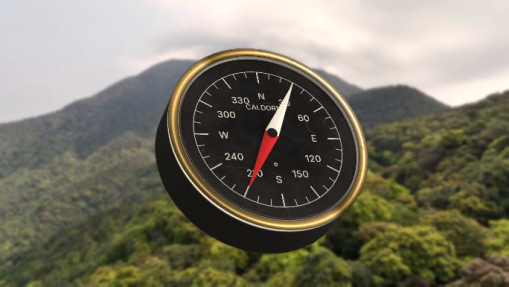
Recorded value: ° 210
